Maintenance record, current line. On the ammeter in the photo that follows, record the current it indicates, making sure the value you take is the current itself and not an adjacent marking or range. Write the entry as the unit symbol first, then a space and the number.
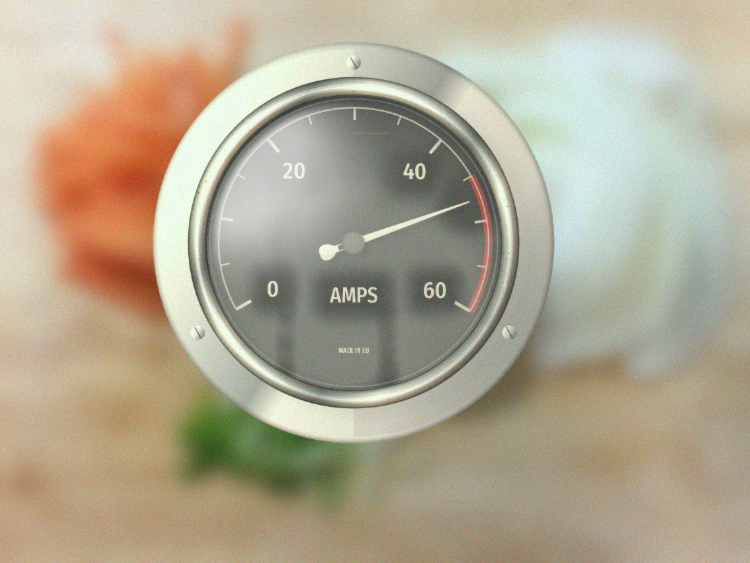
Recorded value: A 47.5
